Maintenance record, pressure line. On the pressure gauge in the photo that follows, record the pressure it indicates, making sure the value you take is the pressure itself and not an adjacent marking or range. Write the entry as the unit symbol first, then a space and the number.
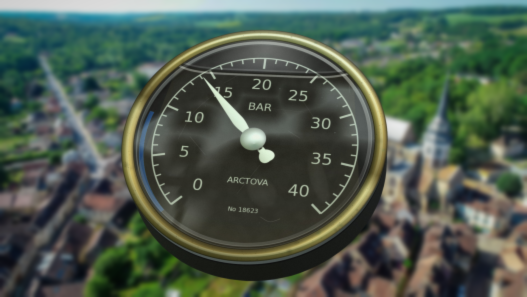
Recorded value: bar 14
